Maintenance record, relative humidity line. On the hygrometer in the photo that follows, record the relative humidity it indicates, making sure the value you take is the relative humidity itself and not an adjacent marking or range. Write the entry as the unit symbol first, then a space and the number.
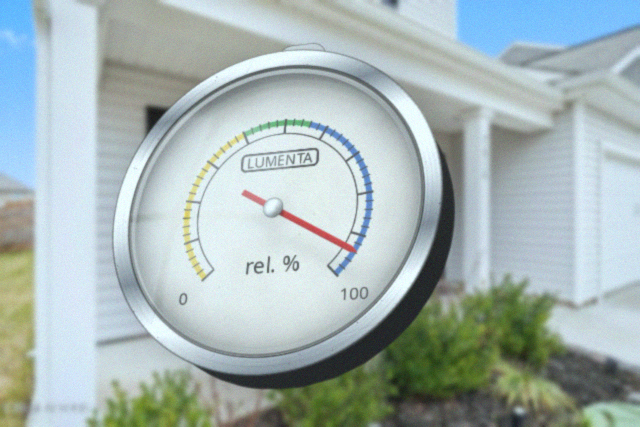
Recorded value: % 94
